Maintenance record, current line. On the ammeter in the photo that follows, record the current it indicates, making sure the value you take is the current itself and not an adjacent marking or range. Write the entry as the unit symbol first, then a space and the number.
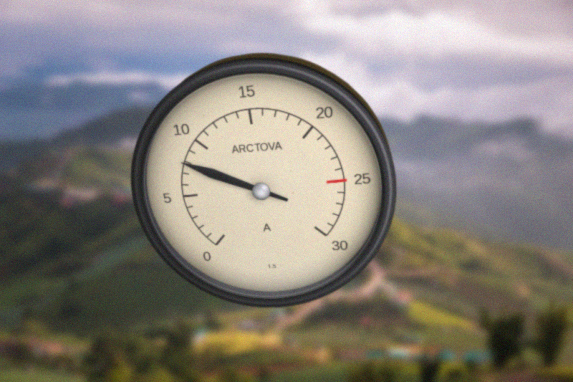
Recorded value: A 8
